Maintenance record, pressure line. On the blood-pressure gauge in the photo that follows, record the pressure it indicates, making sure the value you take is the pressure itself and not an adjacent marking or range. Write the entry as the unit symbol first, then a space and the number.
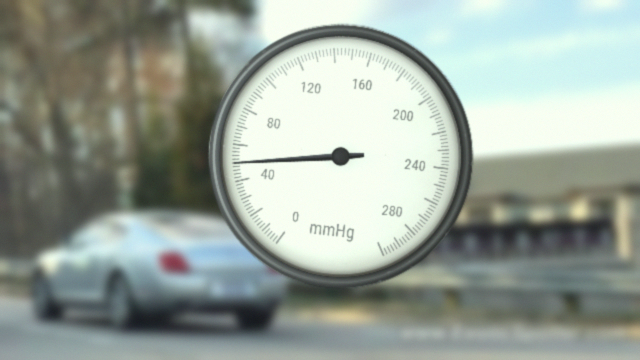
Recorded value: mmHg 50
